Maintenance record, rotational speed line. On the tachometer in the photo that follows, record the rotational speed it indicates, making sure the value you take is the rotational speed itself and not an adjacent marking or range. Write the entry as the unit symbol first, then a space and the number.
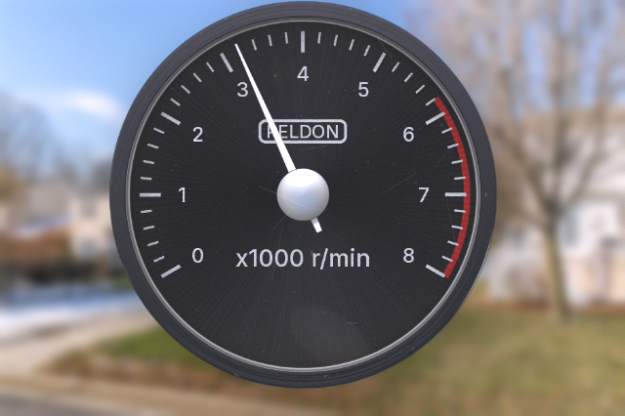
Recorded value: rpm 3200
